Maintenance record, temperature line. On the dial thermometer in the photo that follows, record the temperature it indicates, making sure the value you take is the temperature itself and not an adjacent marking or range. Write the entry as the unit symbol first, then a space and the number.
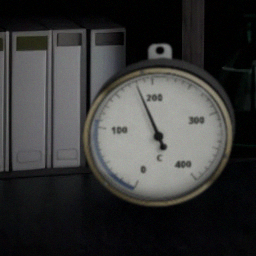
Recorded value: °C 180
